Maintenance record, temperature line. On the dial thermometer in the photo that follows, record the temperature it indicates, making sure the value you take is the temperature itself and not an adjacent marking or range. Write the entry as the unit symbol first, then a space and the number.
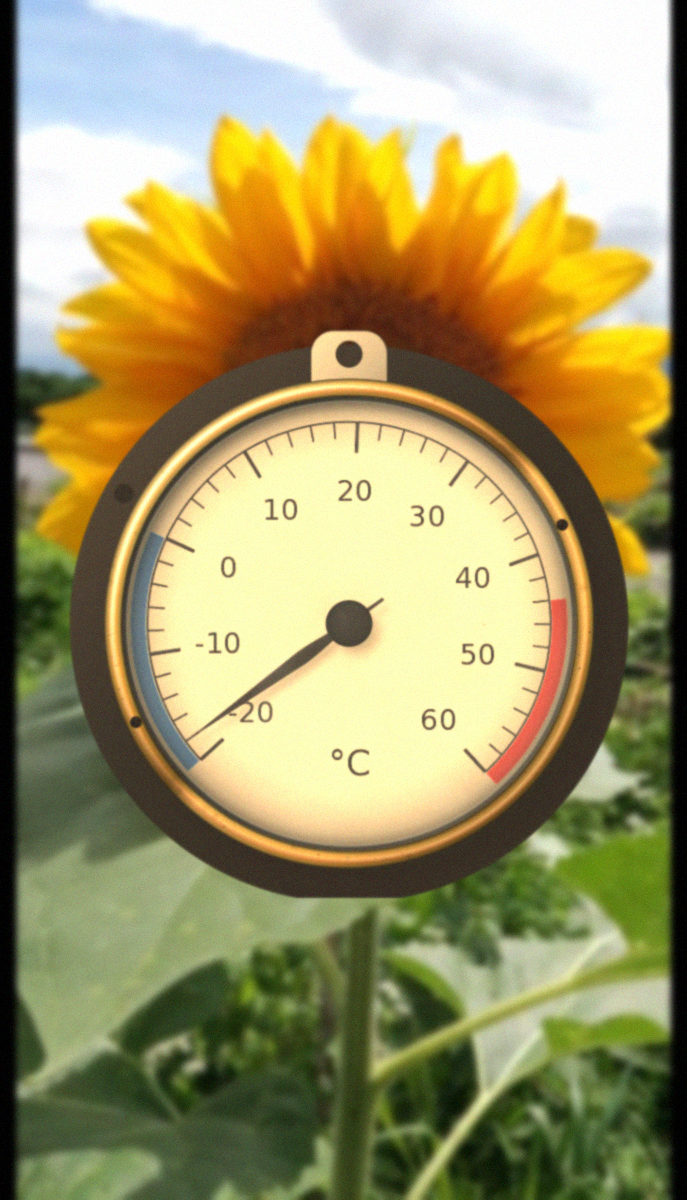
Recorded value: °C -18
